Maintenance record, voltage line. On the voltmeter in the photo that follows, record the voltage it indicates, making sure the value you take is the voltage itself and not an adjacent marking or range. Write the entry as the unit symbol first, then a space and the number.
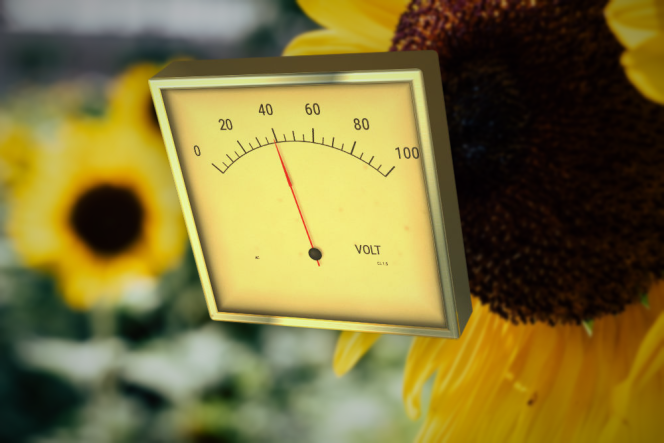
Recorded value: V 40
